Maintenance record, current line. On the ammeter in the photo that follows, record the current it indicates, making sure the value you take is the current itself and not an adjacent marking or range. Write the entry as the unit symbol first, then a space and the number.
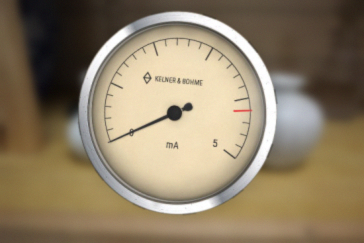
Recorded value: mA 0
